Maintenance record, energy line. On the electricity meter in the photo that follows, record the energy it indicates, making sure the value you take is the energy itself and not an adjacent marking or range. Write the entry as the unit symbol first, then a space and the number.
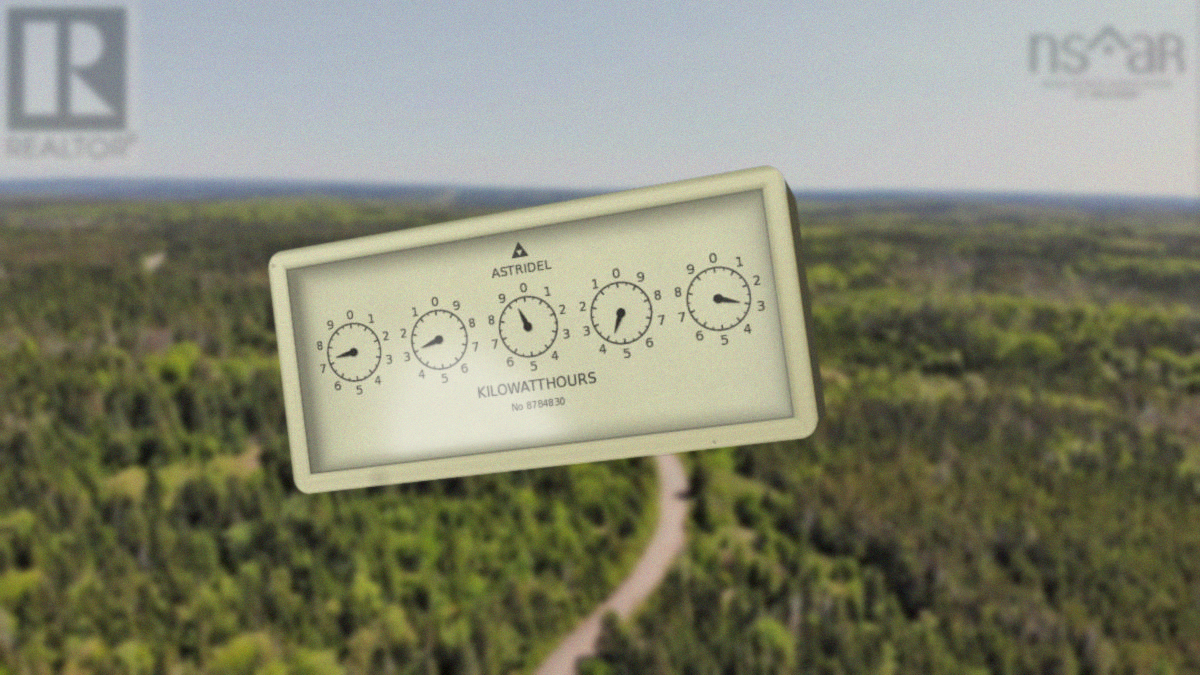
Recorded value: kWh 72943
